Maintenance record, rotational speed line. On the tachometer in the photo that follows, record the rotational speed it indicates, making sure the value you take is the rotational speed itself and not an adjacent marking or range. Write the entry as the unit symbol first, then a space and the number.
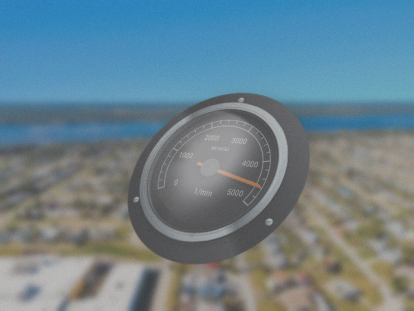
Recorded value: rpm 4600
